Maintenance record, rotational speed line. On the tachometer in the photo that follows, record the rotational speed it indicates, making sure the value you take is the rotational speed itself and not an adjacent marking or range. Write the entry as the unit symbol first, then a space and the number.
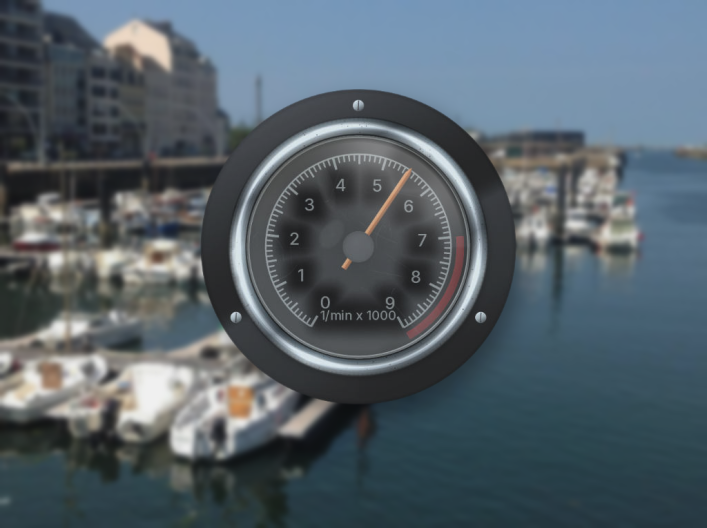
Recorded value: rpm 5500
